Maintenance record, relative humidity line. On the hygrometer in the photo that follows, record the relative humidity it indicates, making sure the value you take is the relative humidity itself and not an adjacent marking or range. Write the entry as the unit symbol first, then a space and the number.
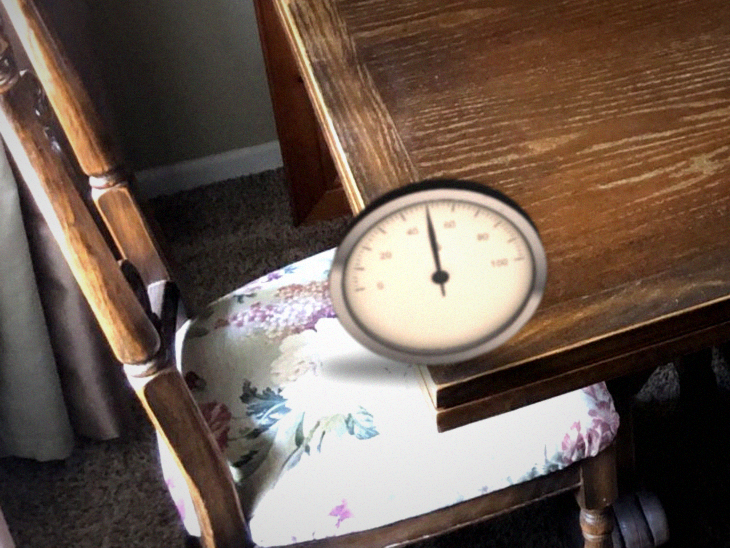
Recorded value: % 50
